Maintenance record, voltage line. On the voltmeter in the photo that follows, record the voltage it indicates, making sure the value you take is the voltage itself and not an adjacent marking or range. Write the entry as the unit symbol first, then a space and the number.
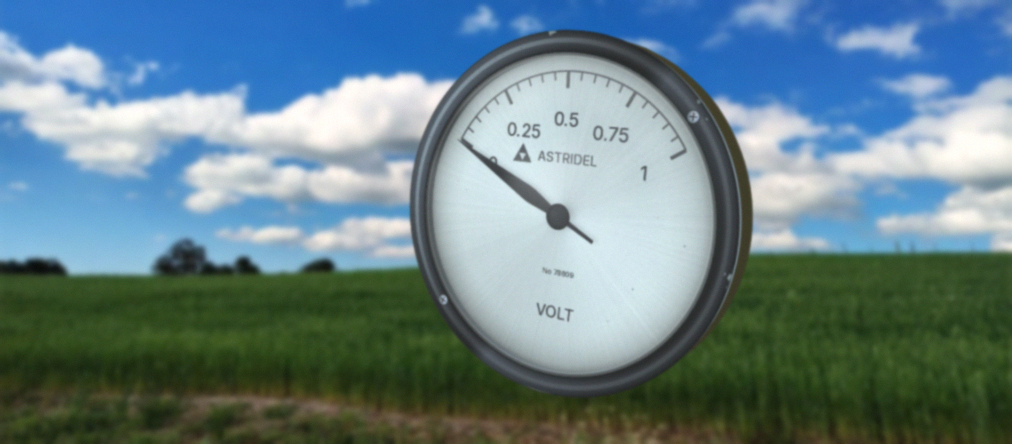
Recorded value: V 0
